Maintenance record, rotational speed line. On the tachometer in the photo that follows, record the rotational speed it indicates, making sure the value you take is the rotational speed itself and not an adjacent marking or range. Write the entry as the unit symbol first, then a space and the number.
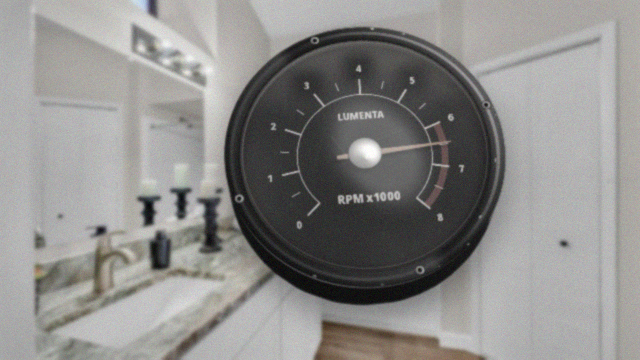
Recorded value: rpm 6500
